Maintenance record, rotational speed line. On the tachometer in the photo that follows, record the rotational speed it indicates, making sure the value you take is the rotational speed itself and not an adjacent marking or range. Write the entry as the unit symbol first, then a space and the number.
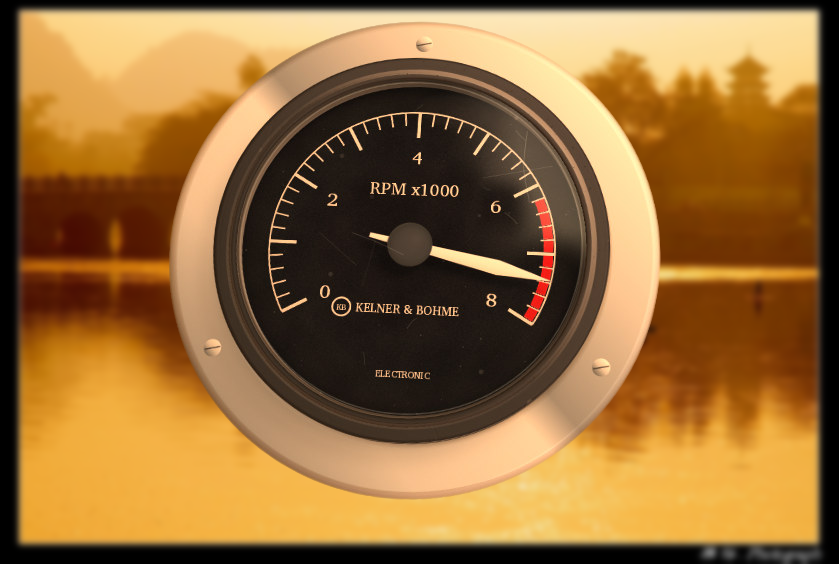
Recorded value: rpm 7400
